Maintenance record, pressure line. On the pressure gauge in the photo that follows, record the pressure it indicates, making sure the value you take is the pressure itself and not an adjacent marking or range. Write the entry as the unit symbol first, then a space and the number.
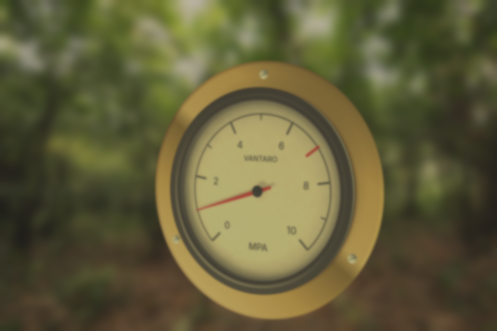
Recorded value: MPa 1
